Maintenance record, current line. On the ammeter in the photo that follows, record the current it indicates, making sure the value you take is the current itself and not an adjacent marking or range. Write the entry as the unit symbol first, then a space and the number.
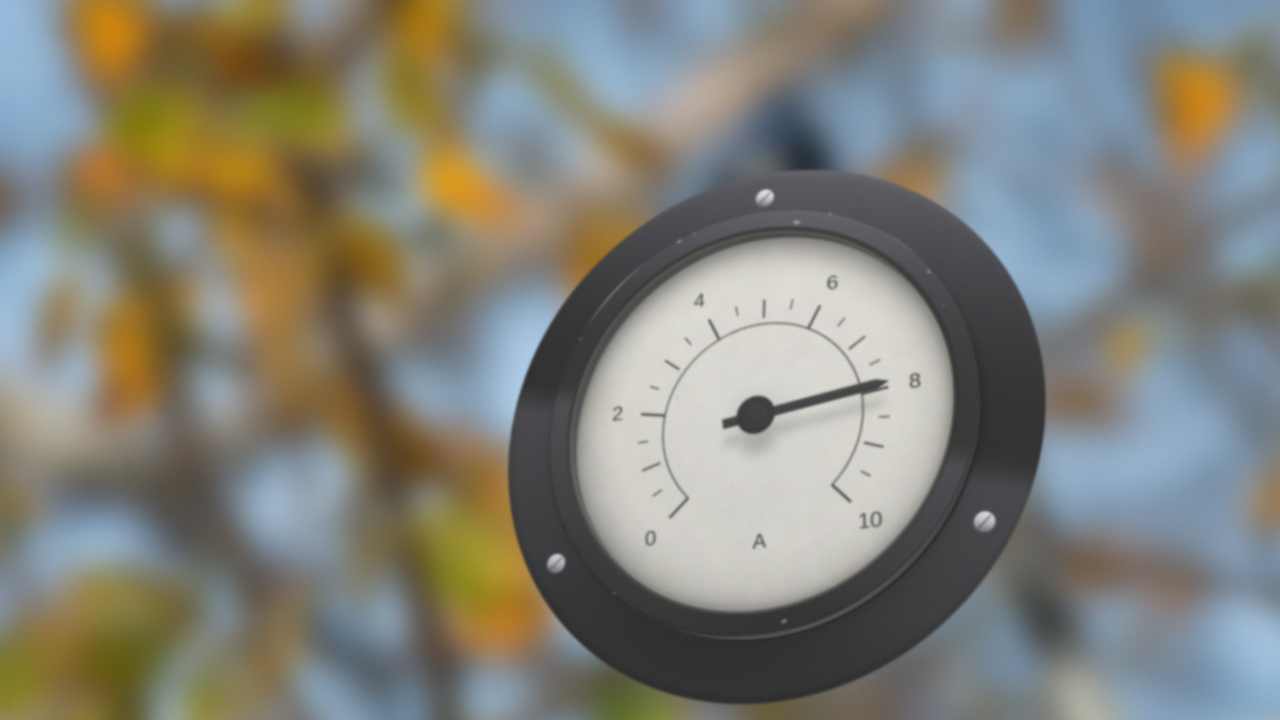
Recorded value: A 8
